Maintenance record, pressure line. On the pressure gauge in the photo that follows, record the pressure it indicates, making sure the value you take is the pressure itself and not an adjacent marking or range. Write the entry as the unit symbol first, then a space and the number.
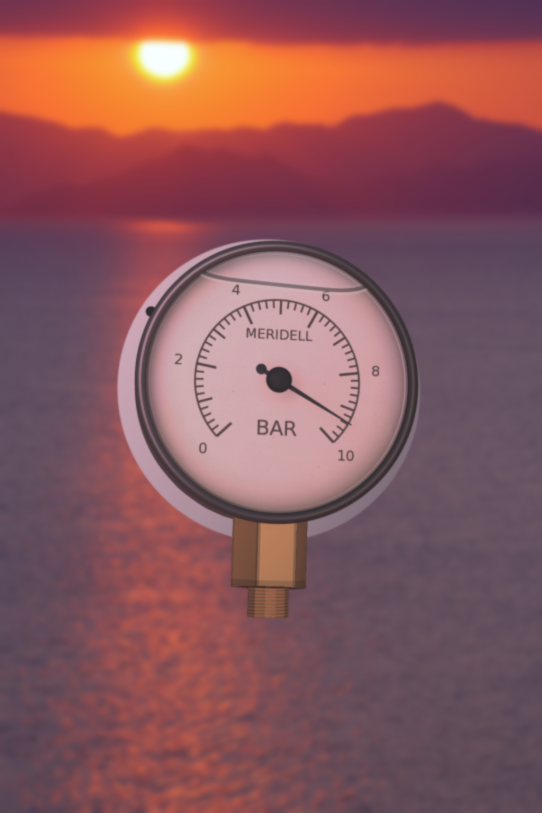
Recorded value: bar 9.4
